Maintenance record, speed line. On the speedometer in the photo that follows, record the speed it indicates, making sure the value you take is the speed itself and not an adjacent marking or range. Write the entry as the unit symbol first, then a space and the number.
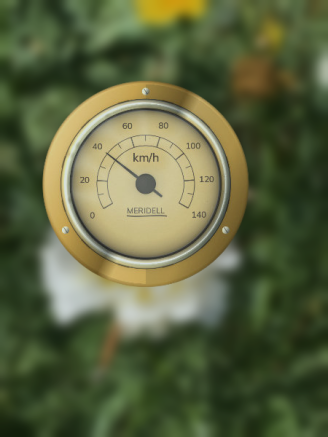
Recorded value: km/h 40
